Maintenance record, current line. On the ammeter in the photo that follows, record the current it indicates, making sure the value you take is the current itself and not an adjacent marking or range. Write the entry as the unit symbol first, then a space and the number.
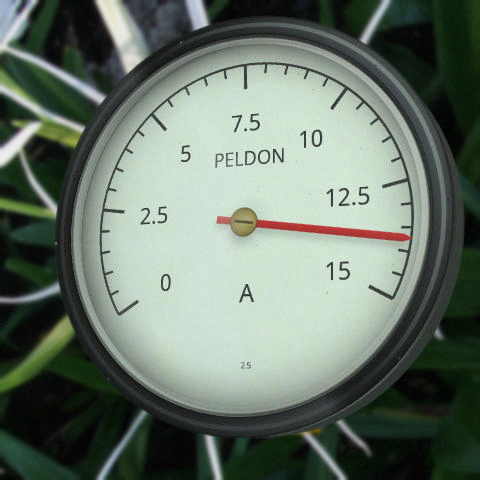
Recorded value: A 13.75
